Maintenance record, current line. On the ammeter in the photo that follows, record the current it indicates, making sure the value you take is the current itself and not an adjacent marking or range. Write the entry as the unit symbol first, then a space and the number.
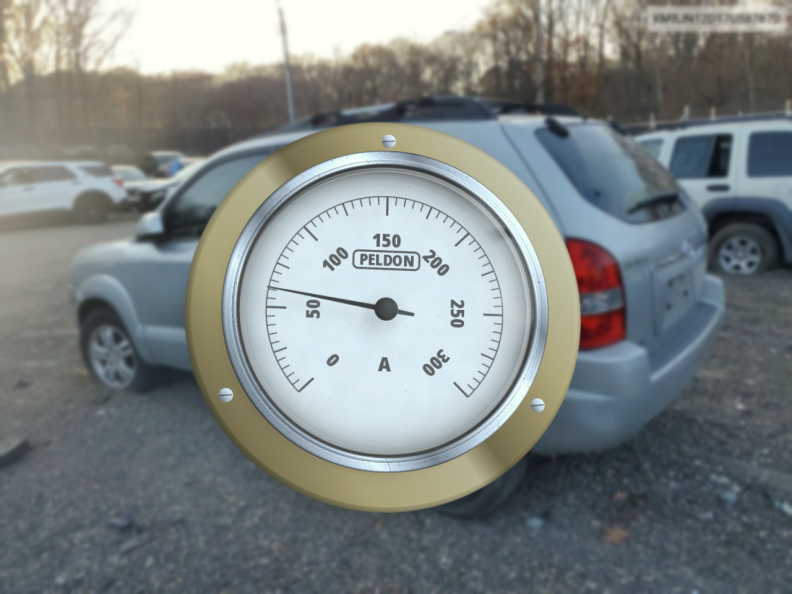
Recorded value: A 60
